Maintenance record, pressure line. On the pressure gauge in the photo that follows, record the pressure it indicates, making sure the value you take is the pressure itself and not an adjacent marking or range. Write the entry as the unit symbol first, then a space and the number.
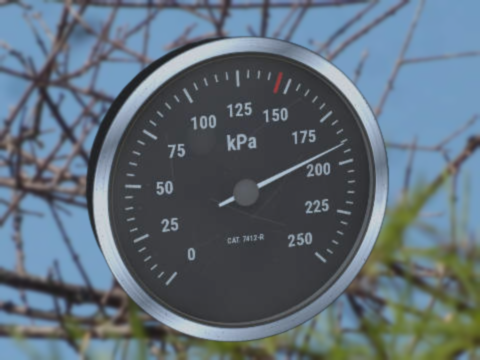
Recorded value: kPa 190
